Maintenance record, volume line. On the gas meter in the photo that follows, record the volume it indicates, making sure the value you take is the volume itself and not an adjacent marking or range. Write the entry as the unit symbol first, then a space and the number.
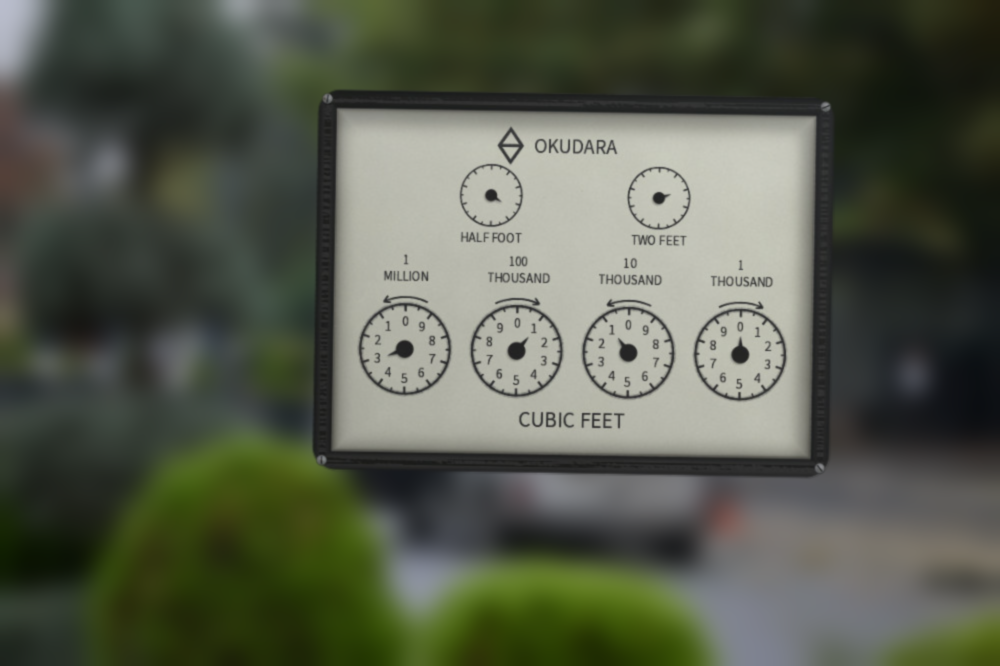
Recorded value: ft³ 311000
